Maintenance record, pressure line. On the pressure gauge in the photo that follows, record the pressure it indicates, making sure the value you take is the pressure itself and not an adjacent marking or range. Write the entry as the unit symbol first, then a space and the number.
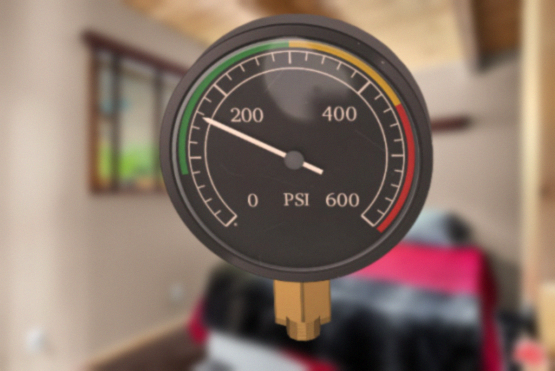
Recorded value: psi 160
